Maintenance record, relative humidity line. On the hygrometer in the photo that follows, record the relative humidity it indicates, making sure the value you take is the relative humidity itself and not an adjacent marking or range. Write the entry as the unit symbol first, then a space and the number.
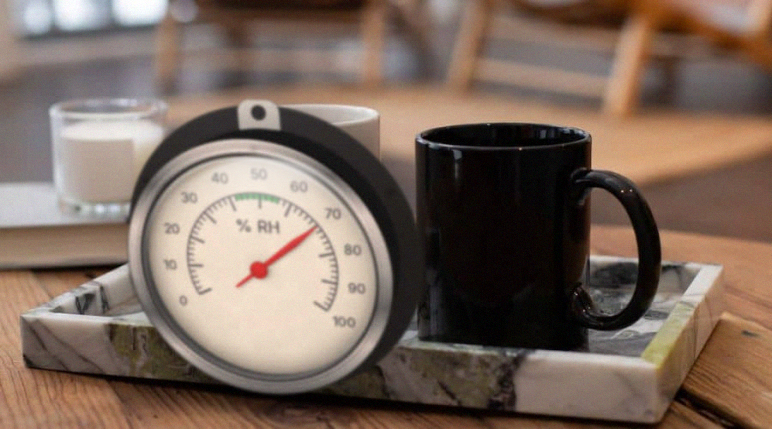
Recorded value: % 70
